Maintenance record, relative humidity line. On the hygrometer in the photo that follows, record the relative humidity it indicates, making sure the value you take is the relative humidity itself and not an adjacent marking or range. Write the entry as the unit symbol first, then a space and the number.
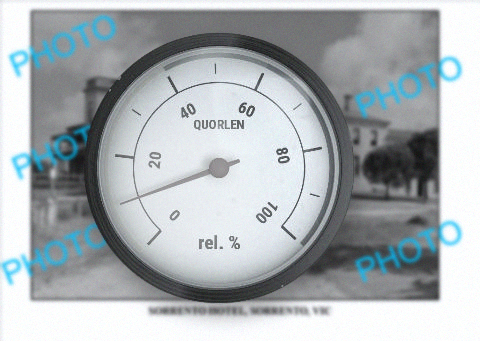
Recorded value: % 10
